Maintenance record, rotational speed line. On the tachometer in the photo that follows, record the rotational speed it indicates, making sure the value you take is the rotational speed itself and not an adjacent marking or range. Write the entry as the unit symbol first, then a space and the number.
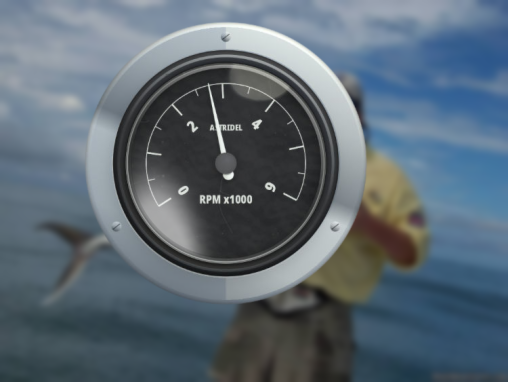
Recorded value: rpm 2750
